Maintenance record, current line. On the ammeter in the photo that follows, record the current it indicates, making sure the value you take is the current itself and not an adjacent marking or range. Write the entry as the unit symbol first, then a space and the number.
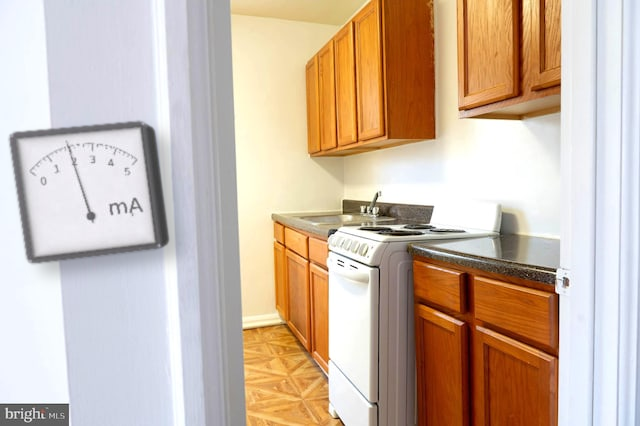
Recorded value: mA 2
